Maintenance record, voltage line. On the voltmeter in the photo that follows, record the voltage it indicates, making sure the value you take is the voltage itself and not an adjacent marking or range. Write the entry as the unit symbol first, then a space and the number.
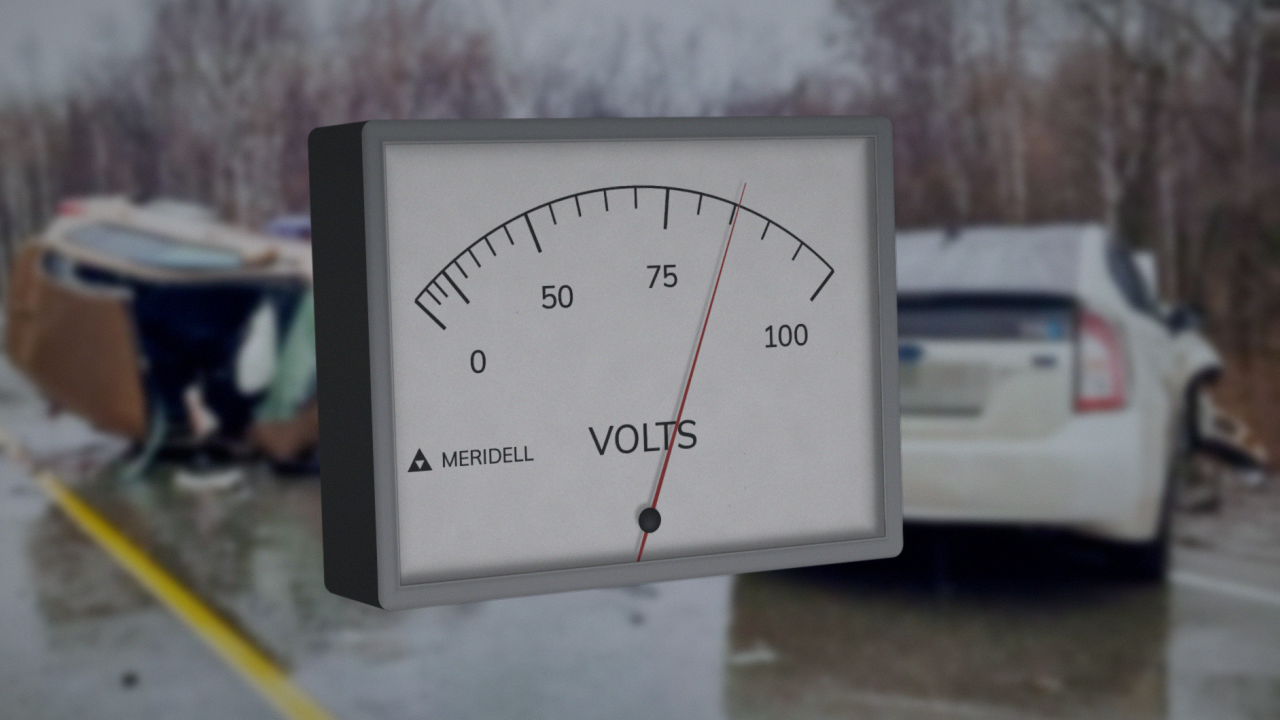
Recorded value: V 85
